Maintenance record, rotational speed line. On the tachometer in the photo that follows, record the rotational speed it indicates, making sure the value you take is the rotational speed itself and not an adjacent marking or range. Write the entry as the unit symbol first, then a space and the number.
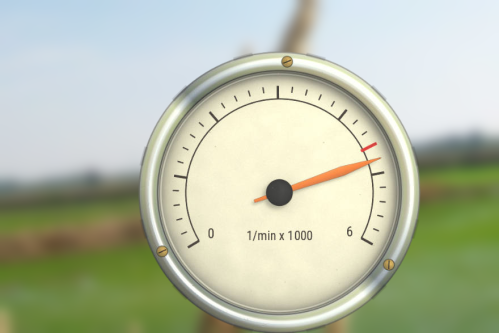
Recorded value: rpm 4800
